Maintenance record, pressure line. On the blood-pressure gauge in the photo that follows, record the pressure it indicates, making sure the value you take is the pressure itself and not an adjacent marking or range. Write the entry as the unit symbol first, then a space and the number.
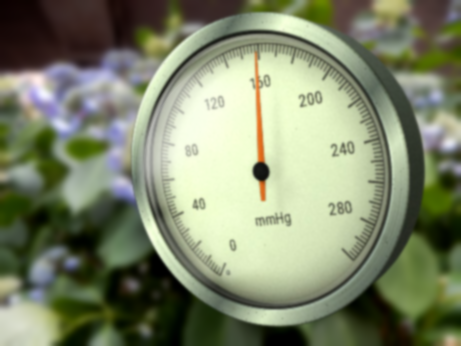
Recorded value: mmHg 160
